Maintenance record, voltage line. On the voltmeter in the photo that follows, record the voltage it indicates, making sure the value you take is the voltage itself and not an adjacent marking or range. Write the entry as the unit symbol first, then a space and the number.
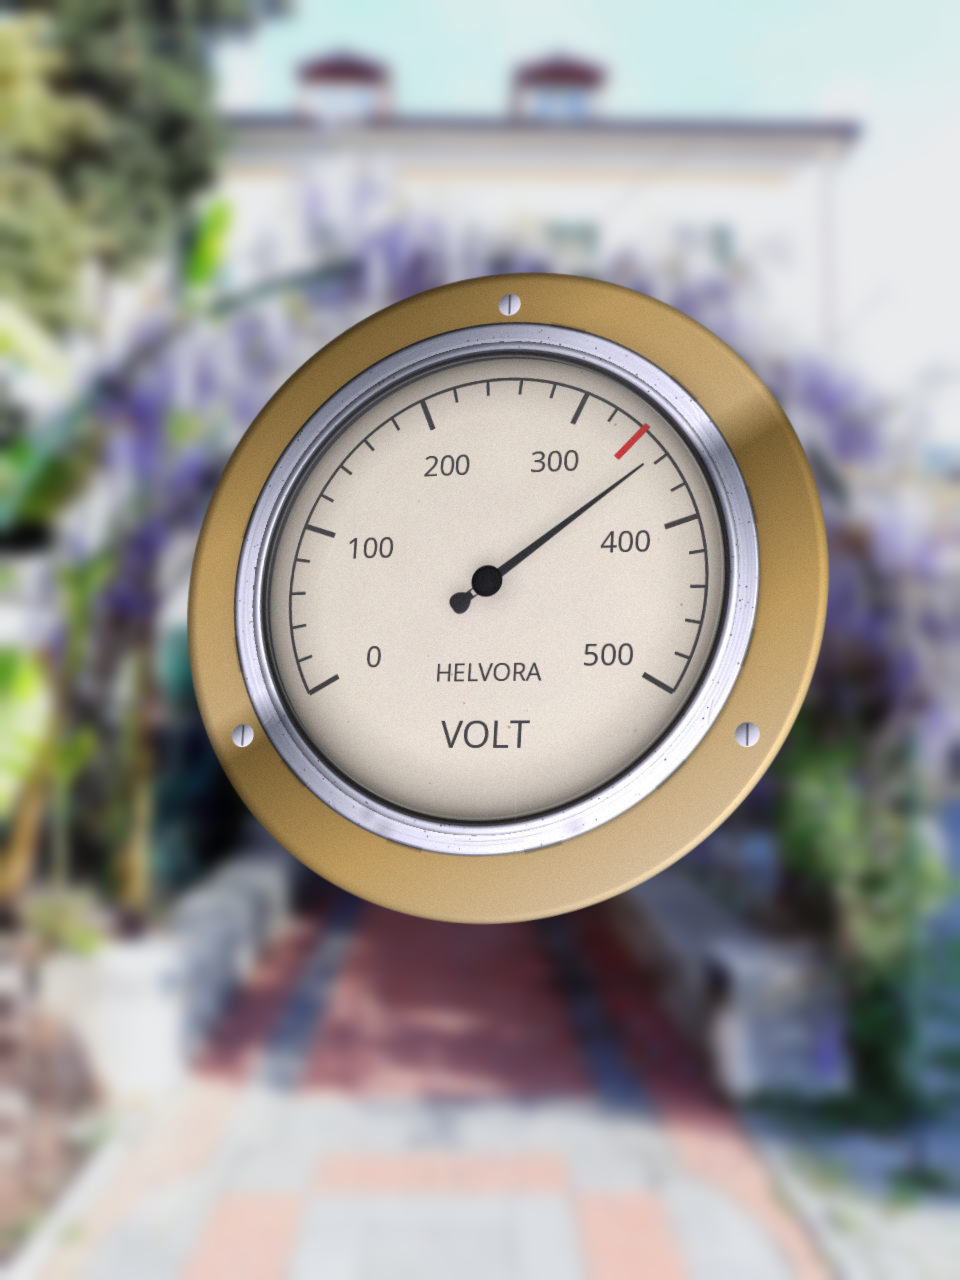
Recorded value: V 360
